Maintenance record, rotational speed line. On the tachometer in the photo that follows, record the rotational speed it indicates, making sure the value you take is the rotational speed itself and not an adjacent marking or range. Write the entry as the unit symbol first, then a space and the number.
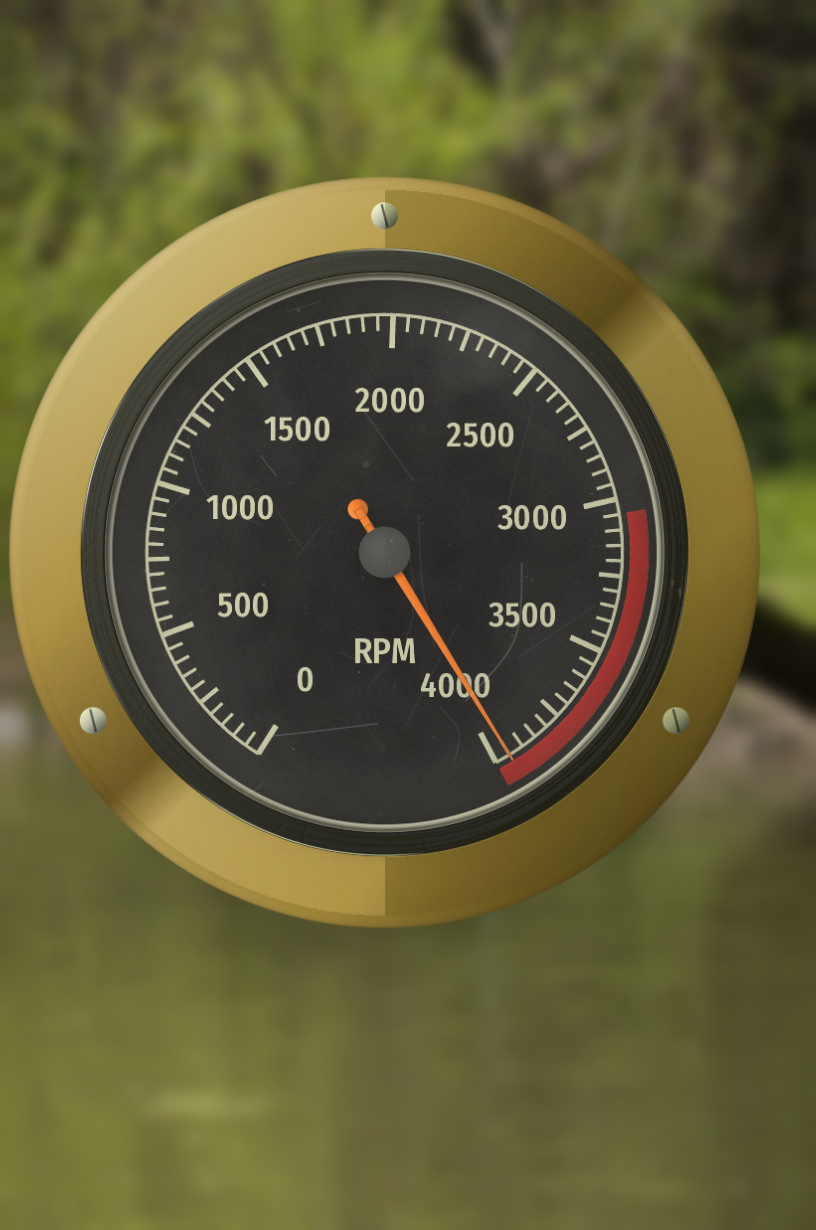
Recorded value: rpm 3950
